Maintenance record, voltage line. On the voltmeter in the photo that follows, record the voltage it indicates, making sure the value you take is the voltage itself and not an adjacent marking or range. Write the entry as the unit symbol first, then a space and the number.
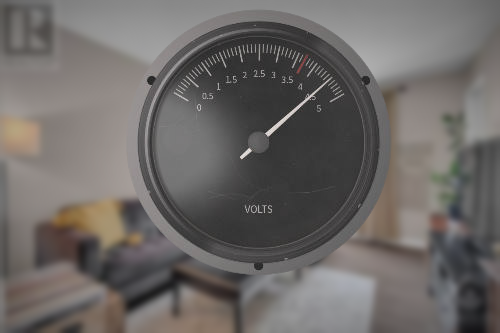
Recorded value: V 4.5
